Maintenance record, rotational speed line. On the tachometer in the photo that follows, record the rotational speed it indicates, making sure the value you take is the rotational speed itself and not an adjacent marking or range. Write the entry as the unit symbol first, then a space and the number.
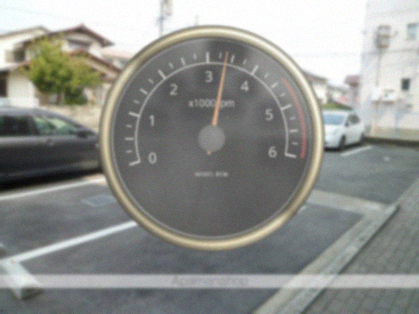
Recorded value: rpm 3375
